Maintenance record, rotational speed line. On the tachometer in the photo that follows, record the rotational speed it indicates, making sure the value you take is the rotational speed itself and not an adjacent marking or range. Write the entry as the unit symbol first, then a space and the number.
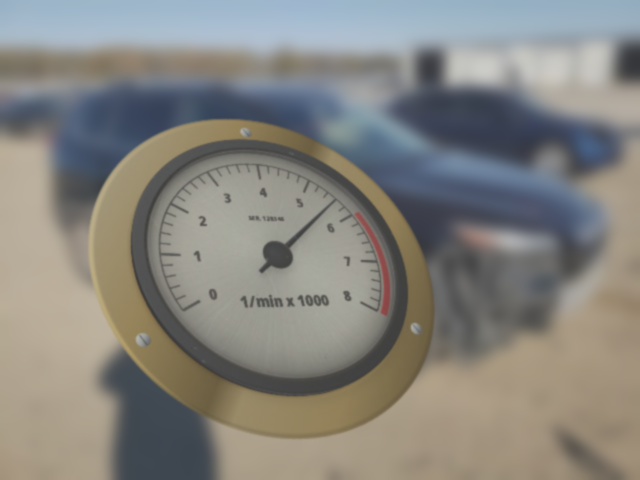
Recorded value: rpm 5600
